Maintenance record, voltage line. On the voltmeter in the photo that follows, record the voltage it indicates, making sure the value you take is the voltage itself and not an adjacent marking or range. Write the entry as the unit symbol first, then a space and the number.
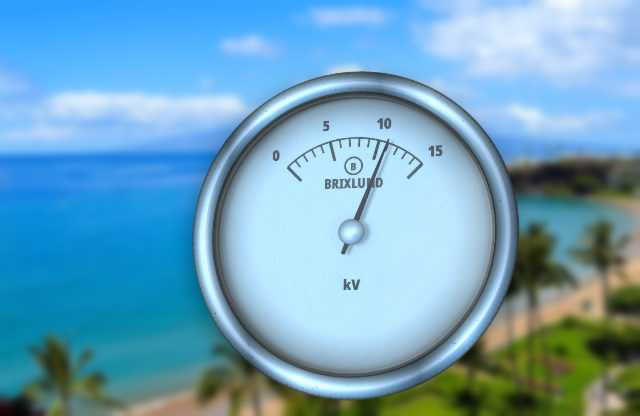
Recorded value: kV 11
